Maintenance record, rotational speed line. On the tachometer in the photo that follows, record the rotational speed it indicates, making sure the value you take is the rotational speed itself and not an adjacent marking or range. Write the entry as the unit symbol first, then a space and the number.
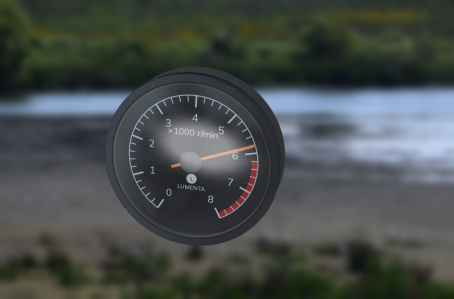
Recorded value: rpm 5800
